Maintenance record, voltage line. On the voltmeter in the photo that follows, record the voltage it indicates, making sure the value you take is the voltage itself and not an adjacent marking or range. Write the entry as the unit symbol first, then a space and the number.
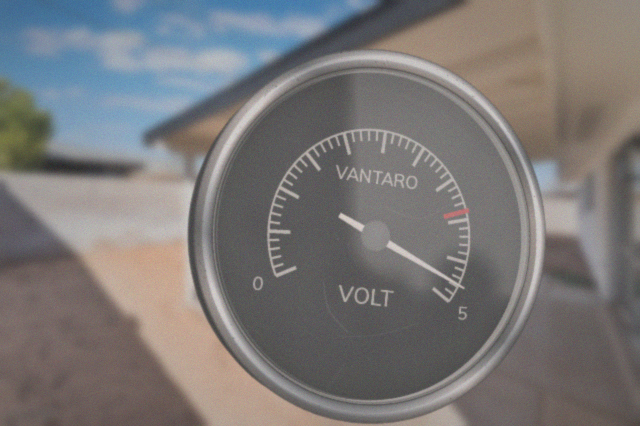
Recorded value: V 4.8
